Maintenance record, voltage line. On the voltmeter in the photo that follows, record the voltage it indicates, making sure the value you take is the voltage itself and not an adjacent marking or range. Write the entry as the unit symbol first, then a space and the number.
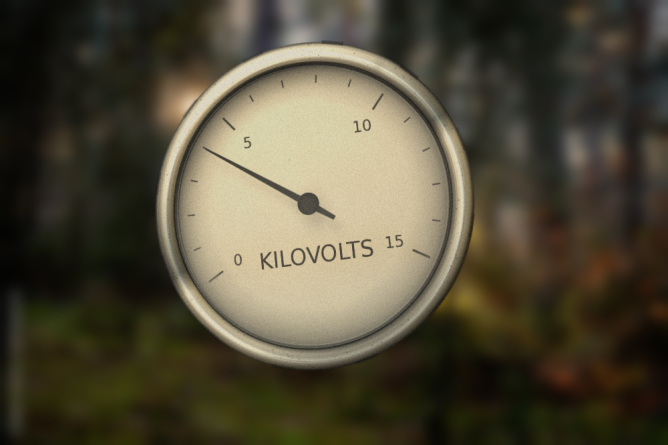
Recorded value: kV 4
